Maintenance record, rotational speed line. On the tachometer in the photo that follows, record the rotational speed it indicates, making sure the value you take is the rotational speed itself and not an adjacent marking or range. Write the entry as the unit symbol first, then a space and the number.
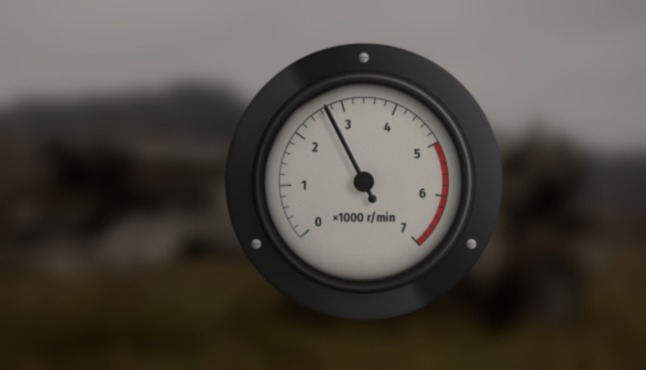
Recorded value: rpm 2700
